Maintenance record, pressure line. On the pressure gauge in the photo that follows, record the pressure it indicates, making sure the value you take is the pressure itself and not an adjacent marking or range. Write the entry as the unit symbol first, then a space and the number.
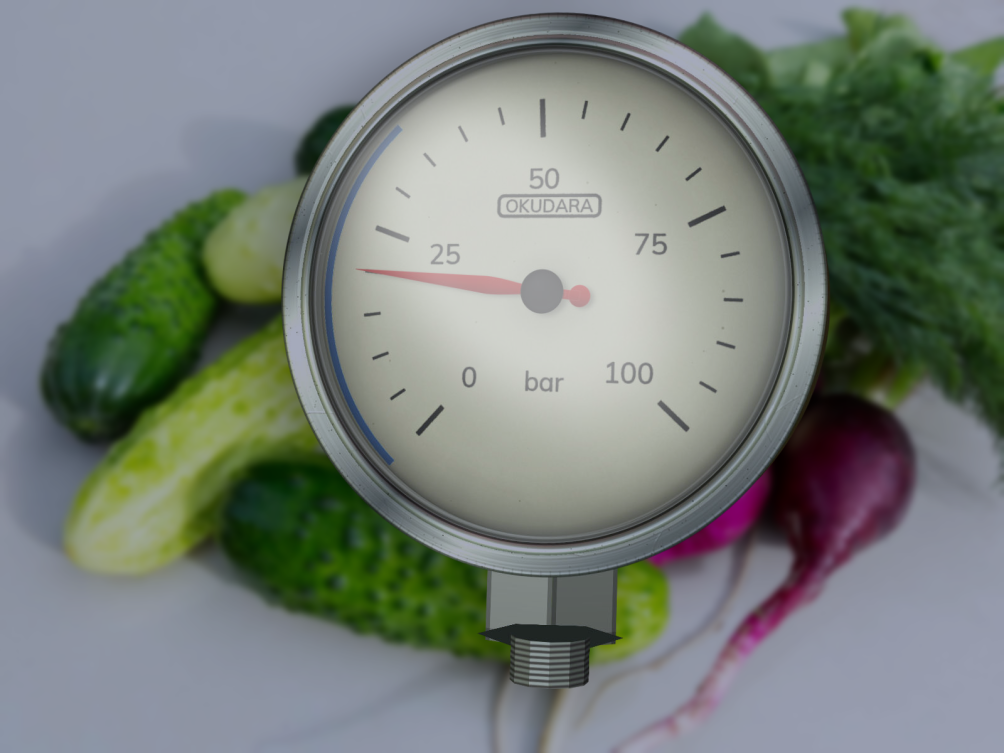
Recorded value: bar 20
